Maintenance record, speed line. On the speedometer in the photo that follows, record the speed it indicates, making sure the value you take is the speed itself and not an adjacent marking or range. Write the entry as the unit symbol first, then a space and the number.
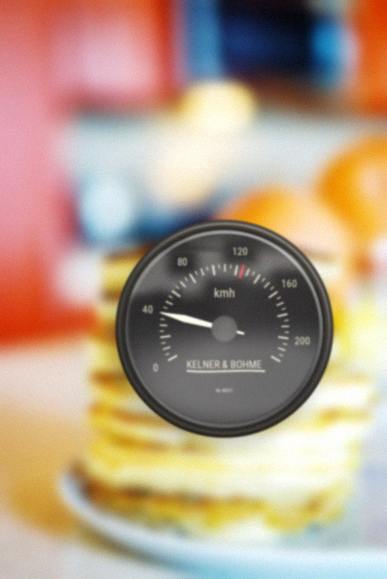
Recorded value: km/h 40
